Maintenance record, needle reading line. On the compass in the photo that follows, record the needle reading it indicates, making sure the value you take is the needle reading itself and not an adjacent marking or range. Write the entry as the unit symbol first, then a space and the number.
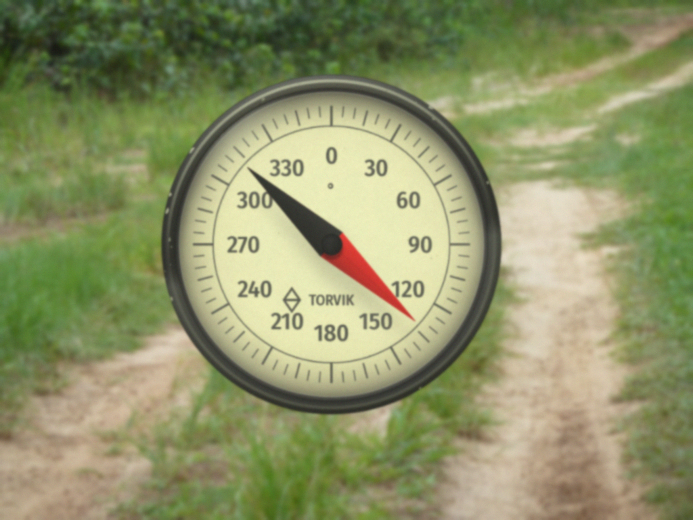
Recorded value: ° 132.5
